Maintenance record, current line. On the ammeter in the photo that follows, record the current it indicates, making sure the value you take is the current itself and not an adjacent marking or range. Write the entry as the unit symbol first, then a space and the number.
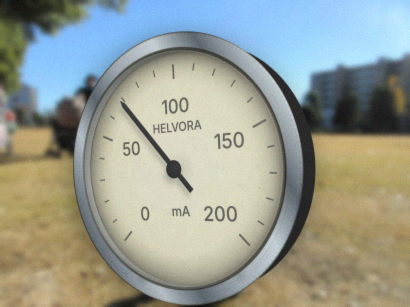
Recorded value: mA 70
